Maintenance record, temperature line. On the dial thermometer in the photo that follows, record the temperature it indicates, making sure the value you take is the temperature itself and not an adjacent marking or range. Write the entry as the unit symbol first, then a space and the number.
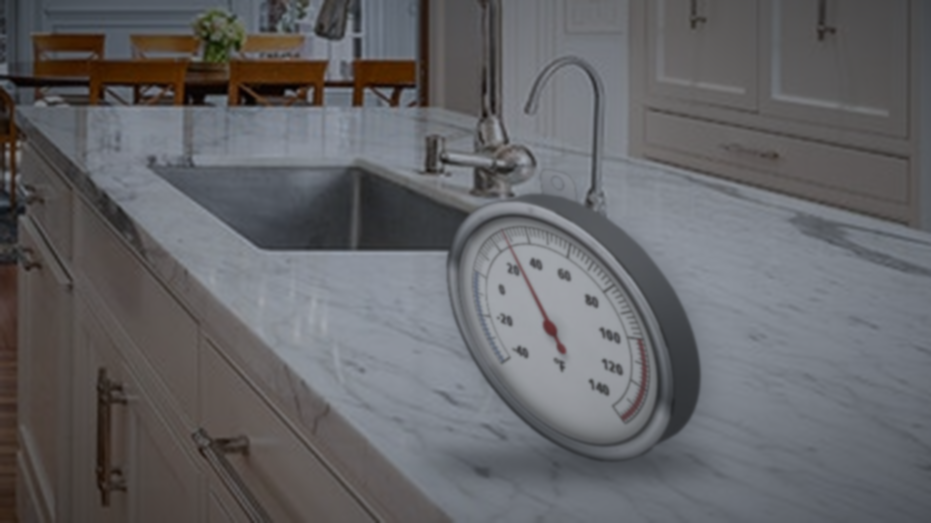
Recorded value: °F 30
